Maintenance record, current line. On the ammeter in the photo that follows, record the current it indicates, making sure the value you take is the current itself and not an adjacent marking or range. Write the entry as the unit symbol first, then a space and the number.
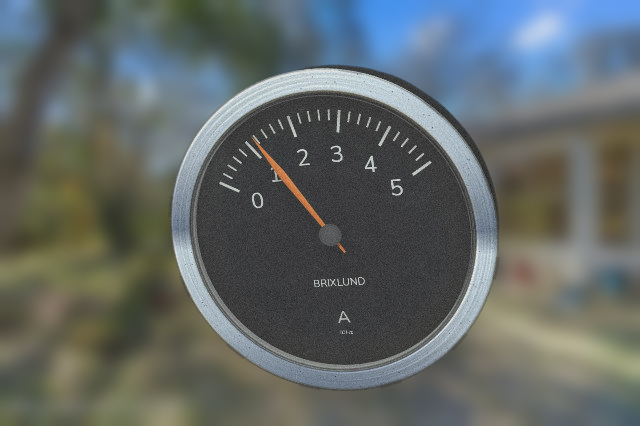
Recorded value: A 1.2
